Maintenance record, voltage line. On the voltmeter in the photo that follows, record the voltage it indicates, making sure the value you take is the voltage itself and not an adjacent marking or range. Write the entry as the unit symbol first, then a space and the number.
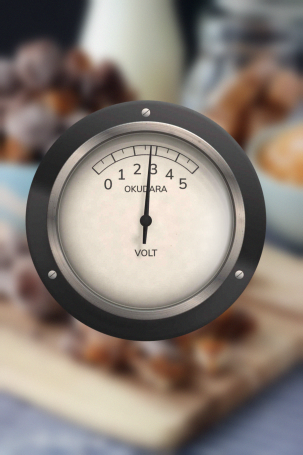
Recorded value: V 2.75
